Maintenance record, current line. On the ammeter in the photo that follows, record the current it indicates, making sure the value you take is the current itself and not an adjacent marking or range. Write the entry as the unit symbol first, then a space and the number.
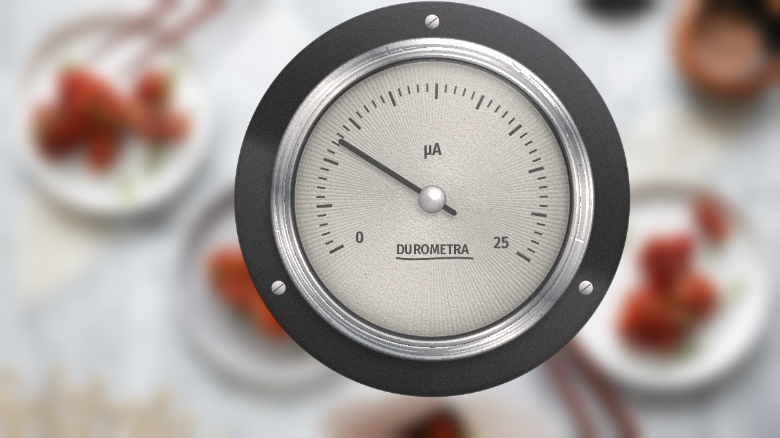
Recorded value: µA 6.25
